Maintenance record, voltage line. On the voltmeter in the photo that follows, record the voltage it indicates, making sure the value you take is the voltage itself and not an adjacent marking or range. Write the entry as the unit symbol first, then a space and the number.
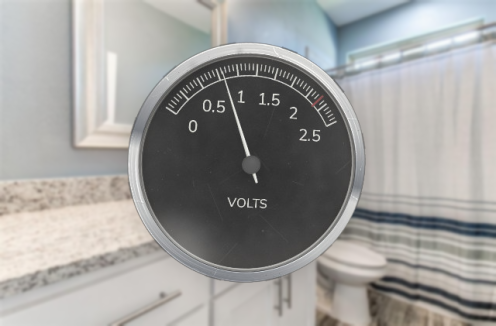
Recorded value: V 0.8
